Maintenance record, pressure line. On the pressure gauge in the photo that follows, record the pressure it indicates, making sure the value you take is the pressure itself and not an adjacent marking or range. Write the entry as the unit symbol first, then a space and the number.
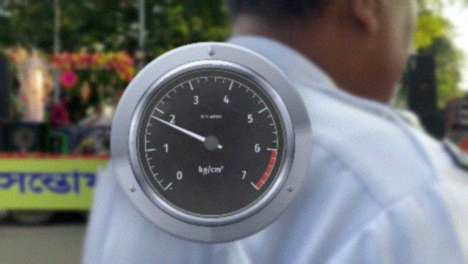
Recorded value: kg/cm² 1.8
